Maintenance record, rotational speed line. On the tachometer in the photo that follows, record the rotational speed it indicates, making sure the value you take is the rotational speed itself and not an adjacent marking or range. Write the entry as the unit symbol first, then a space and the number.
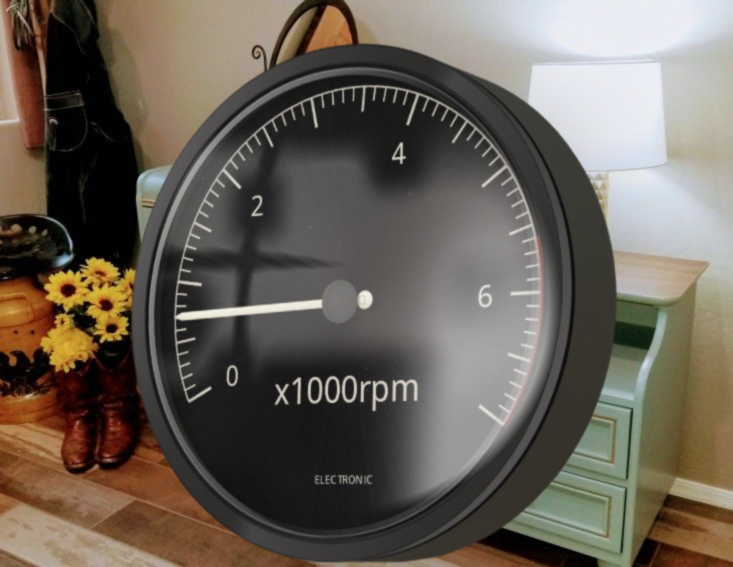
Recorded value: rpm 700
